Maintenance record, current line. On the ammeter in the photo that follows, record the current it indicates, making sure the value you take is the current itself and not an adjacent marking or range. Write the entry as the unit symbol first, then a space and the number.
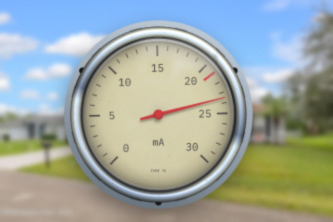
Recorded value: mA 23.5
